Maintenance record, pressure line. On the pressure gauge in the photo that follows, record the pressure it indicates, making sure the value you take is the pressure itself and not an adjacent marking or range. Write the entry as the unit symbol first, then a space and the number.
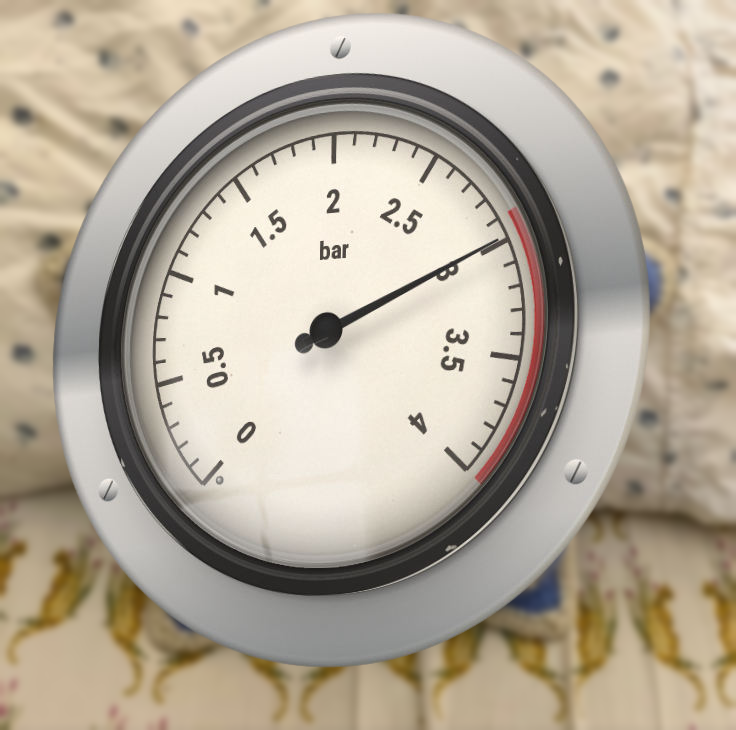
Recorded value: bar 3
